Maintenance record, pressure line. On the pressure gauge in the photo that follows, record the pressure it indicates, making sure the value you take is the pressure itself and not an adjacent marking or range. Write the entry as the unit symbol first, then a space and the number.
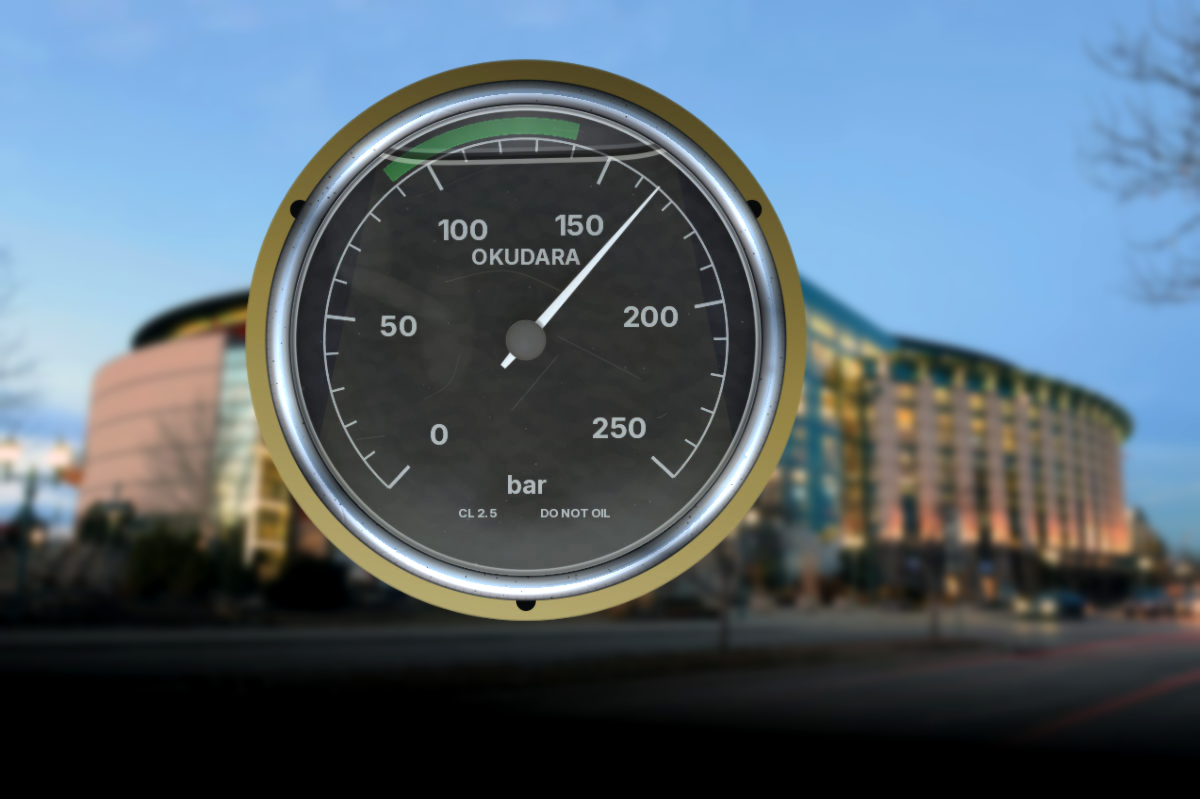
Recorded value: bar 165
